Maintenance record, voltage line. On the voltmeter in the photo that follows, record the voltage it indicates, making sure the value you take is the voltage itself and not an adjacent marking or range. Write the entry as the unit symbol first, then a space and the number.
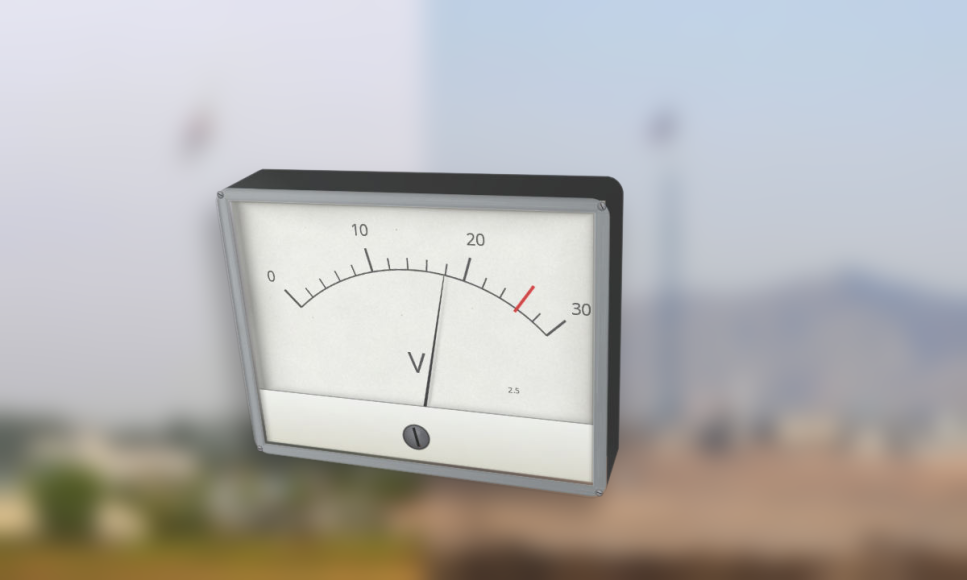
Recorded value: V 18
